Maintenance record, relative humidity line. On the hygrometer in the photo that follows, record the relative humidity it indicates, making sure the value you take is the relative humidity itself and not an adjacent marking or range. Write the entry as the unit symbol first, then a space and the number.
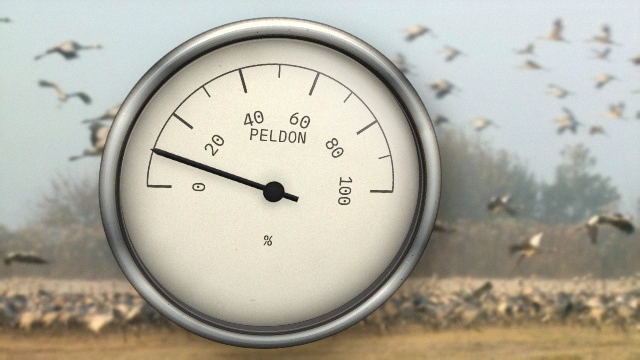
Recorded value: % 10
